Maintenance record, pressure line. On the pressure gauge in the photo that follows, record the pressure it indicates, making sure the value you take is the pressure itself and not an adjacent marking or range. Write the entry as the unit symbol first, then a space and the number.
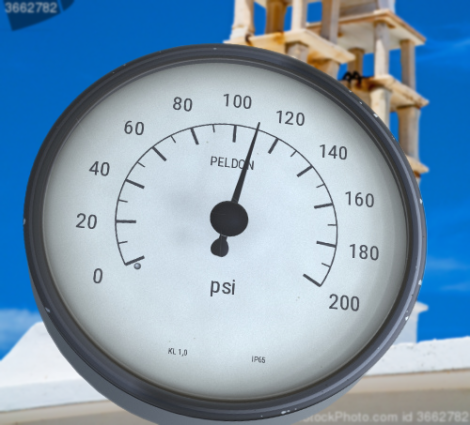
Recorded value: psi 110
